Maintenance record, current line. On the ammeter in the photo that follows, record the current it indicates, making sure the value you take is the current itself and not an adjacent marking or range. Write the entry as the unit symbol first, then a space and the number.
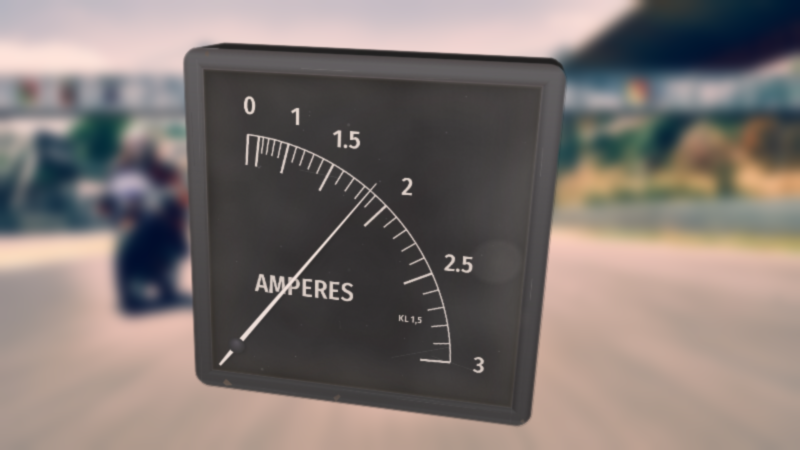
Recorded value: A 1.85
